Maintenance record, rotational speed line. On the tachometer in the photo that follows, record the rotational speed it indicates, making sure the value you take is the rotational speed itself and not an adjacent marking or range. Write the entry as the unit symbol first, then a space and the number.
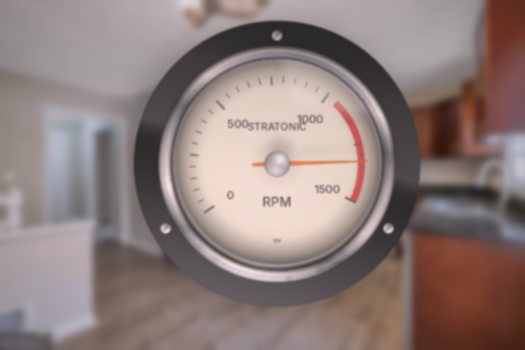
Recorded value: rpm 1325
